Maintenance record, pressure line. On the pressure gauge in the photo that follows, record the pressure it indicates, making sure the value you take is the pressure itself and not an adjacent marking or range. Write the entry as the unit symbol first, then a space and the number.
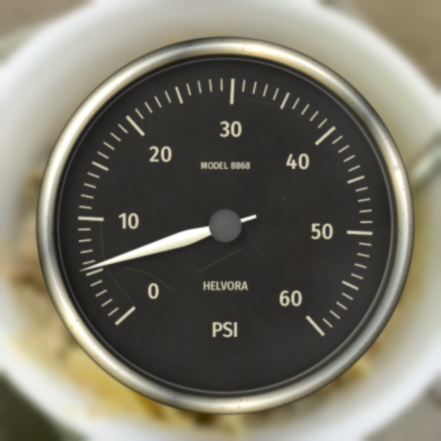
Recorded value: psi 5.5
